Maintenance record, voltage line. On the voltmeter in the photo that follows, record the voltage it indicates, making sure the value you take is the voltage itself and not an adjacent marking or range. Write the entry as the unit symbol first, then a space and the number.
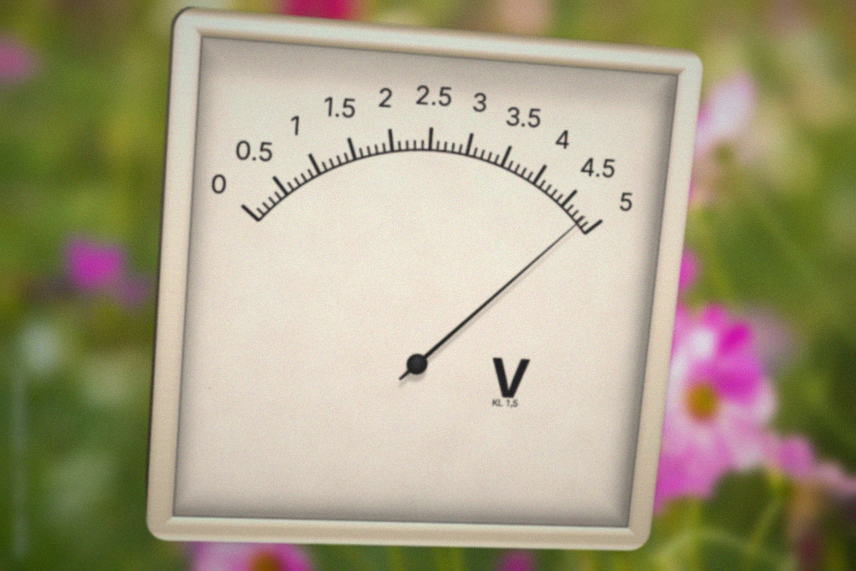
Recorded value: V 4.8
